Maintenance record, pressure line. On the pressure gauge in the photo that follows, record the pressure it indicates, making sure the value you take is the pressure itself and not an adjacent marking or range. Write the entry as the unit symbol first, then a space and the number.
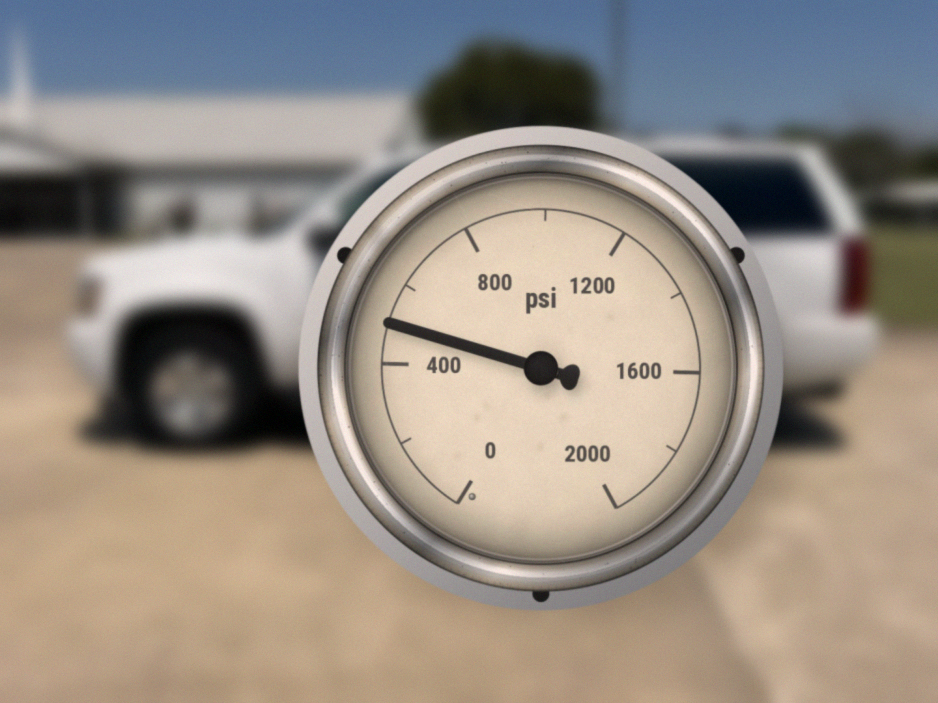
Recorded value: psi 500
